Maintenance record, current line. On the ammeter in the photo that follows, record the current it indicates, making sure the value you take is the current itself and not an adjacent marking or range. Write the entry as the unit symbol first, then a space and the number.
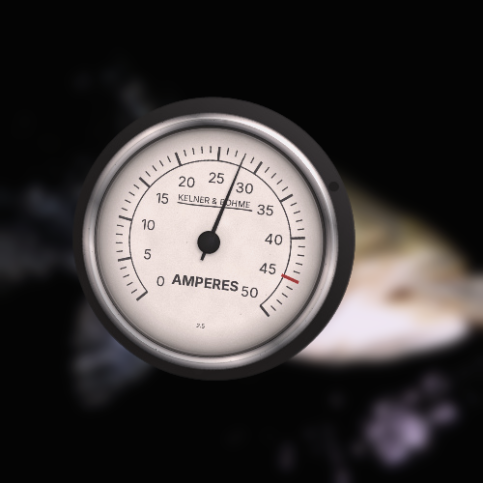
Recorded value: A 28
